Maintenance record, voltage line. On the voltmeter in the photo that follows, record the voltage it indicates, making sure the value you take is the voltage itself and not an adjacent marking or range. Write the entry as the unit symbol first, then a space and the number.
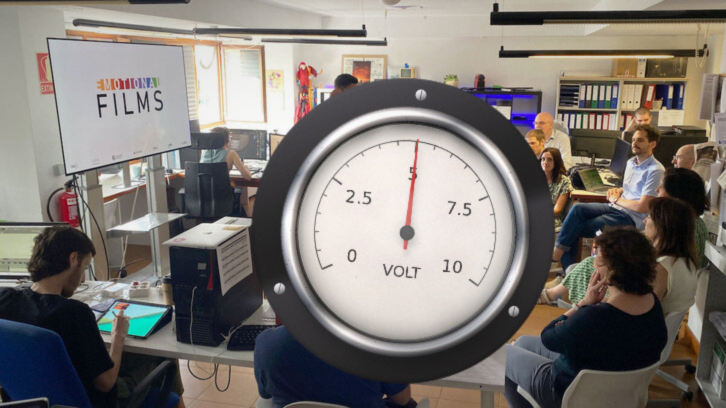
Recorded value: V 5
